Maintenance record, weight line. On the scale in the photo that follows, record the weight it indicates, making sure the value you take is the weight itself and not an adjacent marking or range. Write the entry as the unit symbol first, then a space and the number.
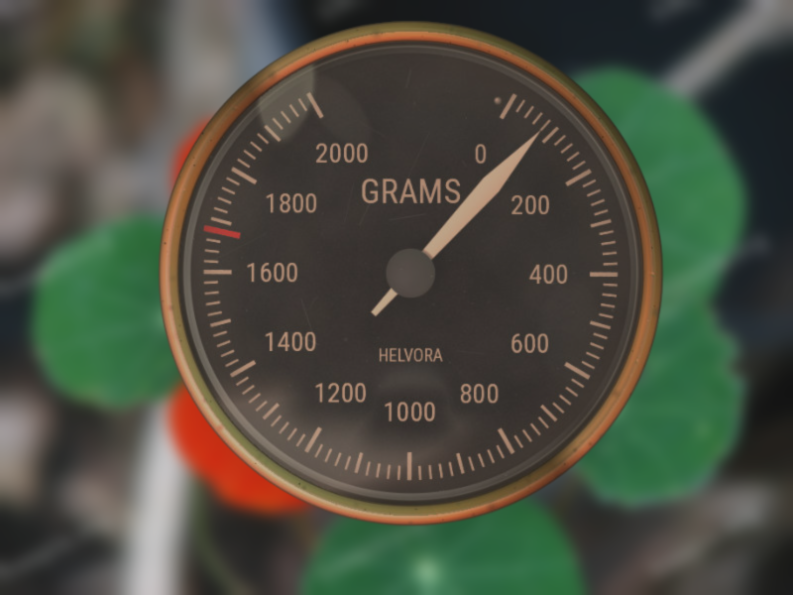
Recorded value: g 80
